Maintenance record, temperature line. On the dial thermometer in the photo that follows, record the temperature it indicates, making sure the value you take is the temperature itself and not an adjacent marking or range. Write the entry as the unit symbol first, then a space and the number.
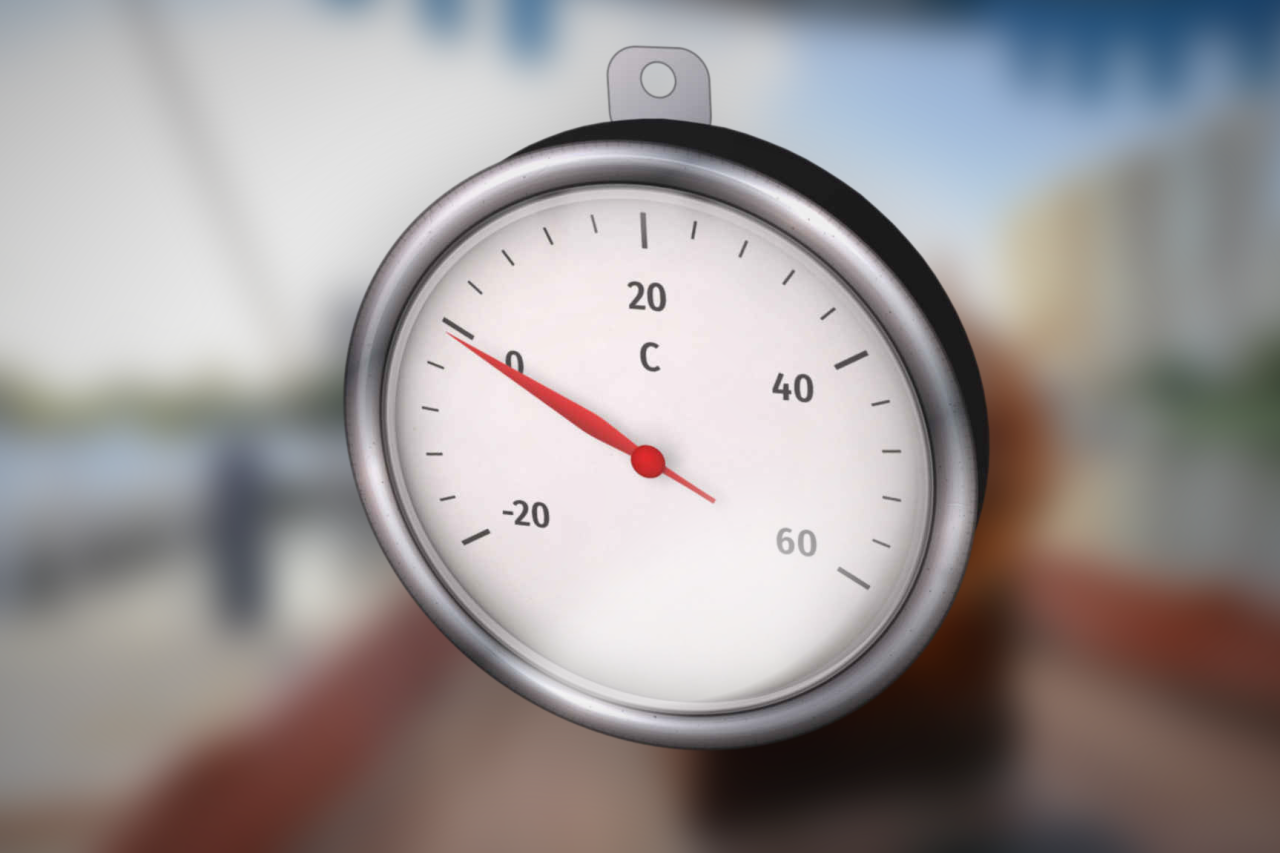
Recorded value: °C 0
